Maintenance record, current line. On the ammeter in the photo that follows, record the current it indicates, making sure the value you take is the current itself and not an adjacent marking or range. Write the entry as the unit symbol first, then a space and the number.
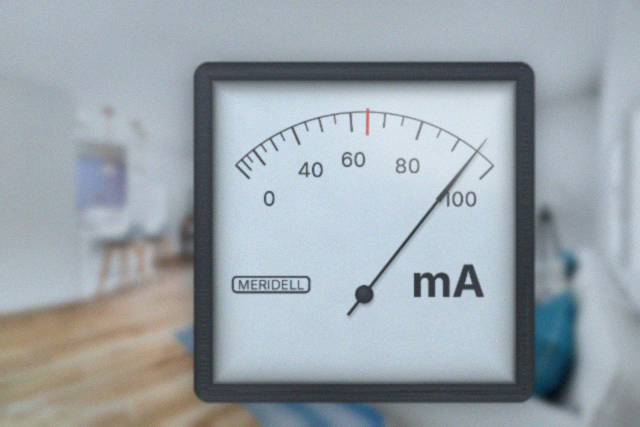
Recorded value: mA 95
